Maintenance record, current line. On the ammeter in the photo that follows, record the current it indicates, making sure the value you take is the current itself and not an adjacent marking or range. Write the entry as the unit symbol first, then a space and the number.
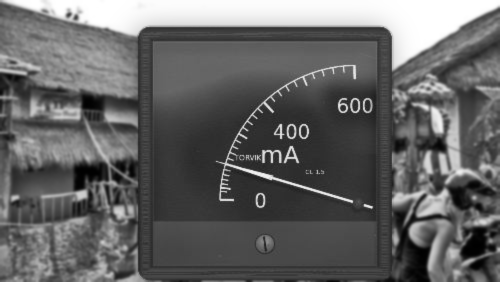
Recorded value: mA 200
